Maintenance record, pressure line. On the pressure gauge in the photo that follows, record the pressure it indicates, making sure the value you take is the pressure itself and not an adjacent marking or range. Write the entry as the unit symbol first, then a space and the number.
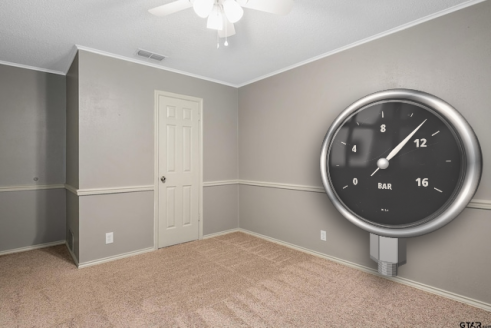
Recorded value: bar 11
